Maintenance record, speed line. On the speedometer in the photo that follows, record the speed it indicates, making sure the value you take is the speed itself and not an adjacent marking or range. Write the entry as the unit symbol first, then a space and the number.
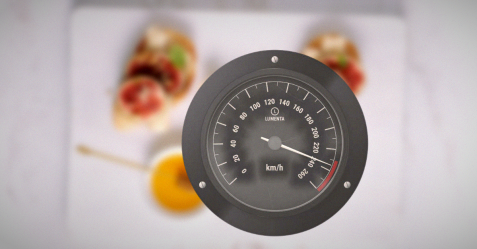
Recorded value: km/h 235
